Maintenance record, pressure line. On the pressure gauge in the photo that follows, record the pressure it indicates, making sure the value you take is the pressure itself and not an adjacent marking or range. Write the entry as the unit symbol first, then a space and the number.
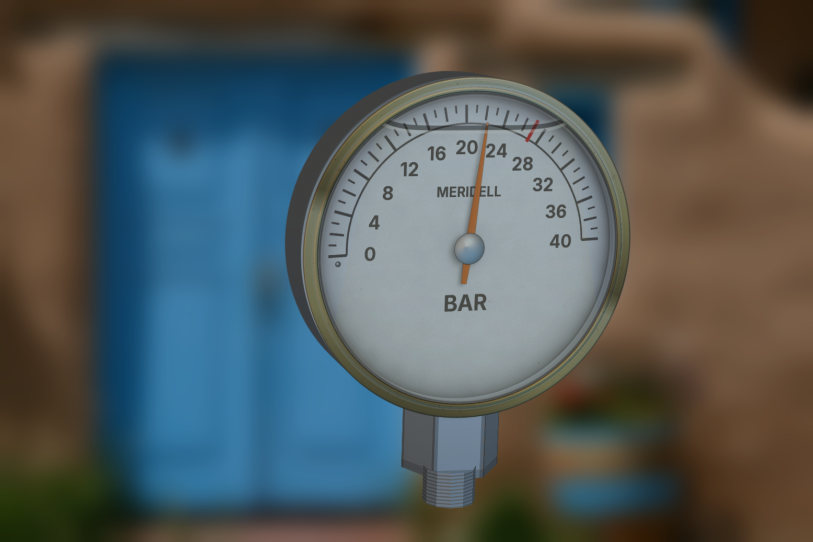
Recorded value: bar 22
